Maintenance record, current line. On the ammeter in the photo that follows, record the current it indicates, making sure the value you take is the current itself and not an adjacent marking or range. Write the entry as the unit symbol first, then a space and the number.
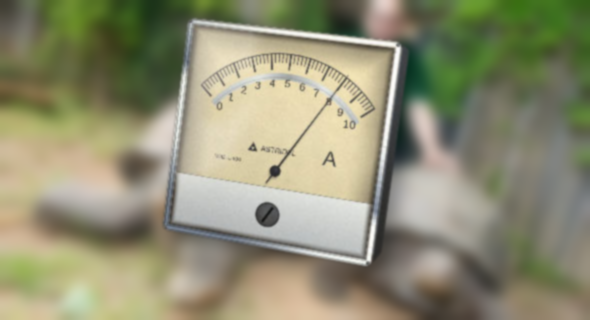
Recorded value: A 8
